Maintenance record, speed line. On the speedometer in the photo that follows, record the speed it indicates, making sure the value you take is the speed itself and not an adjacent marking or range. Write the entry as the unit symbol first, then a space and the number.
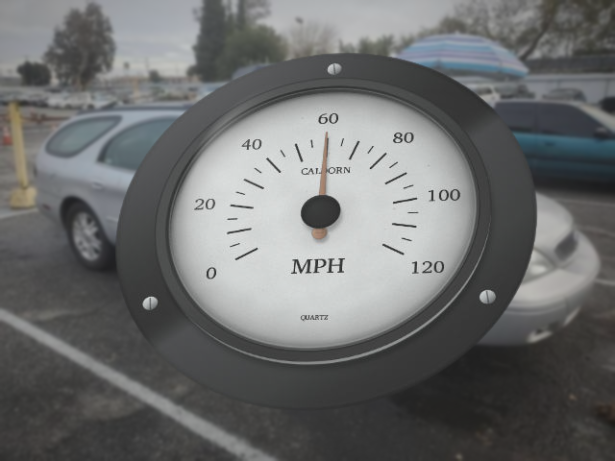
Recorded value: mph 60
